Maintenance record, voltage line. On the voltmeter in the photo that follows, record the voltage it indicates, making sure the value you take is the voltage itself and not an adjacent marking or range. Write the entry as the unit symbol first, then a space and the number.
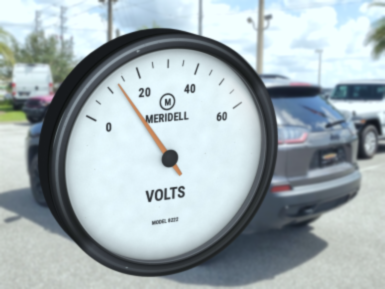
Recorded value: V 12.5
